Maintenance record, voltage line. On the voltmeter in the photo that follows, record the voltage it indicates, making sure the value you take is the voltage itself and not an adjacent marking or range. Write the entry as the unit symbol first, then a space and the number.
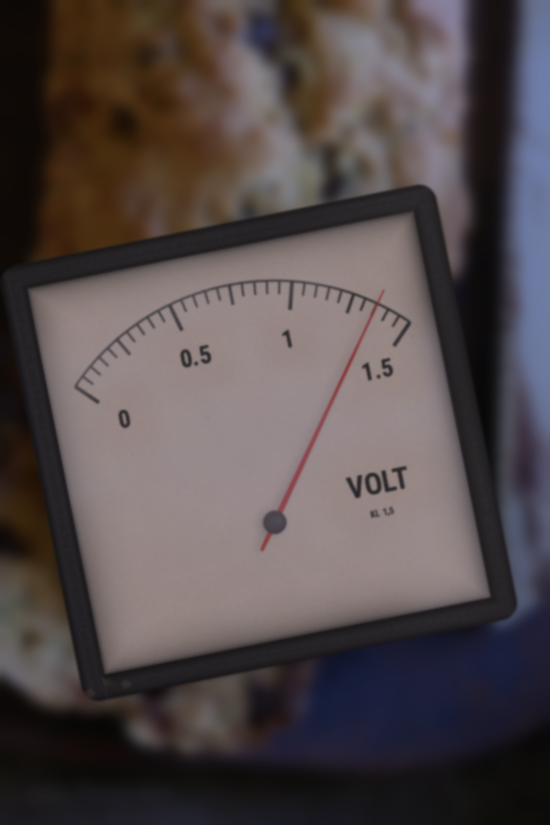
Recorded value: V 1.35
